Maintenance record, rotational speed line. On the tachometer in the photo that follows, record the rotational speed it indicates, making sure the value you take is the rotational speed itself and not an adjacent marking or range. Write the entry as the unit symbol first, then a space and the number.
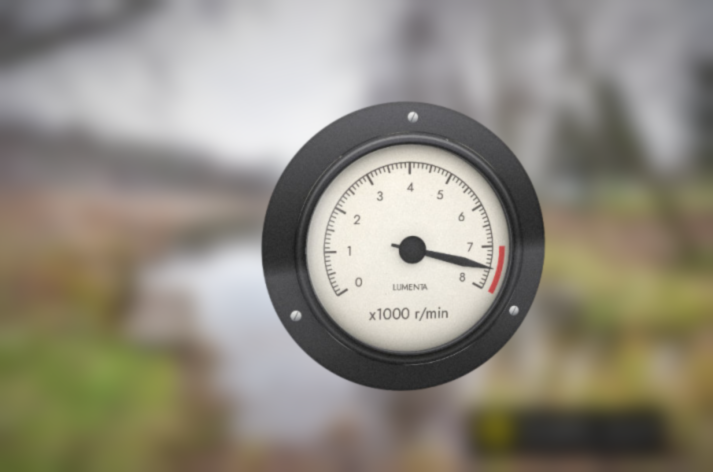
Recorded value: rpm 7500
